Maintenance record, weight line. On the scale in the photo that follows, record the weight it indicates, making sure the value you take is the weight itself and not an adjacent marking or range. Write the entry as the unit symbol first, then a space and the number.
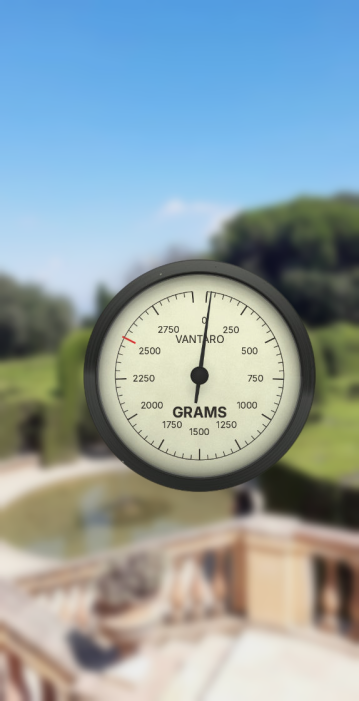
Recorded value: g 25
